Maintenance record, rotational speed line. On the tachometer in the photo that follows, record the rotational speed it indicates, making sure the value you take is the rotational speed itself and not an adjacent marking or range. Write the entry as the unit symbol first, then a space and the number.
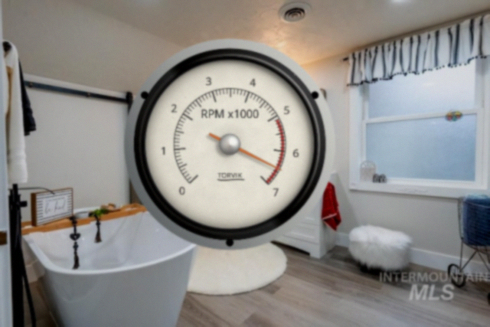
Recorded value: rpm 6500
